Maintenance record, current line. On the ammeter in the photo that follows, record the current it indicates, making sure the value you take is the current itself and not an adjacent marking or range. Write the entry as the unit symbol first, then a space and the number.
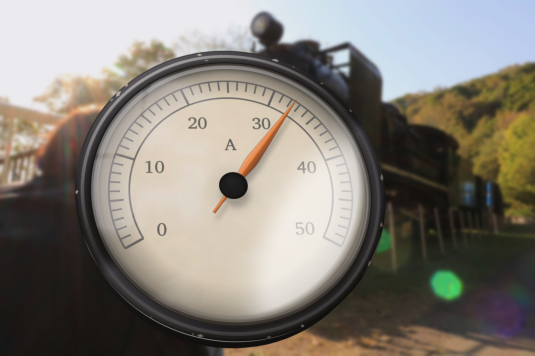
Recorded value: A 32.5
